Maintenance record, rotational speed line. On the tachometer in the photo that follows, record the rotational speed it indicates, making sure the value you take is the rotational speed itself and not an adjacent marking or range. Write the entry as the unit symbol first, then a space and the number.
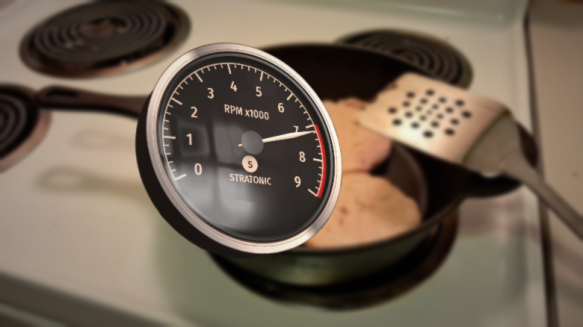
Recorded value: rpm 7200
